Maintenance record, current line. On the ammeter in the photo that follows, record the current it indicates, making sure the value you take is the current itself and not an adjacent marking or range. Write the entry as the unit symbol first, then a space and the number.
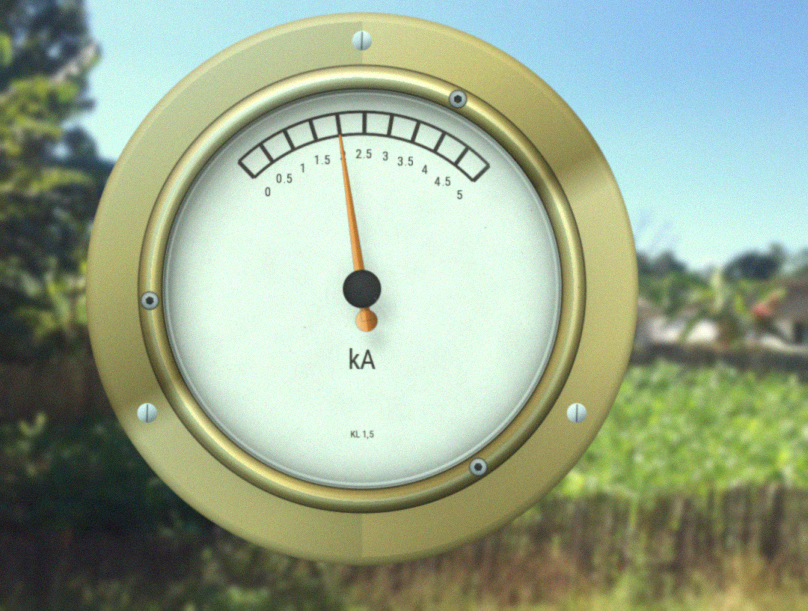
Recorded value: kA 2
